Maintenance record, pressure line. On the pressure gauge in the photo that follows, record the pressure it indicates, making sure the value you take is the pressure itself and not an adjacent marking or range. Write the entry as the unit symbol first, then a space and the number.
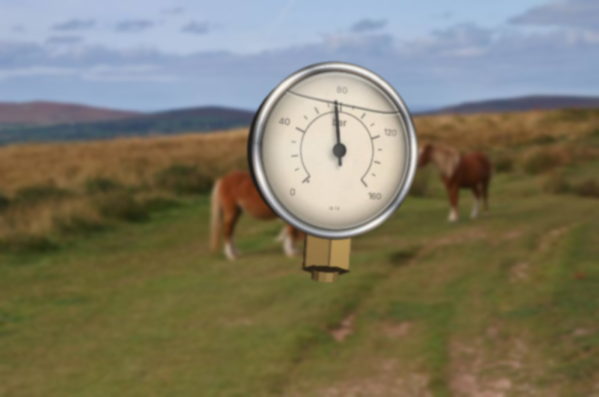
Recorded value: bar 75
